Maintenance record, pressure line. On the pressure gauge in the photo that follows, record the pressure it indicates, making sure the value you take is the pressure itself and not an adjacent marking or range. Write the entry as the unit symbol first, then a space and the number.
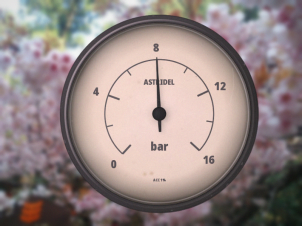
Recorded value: bar 8
